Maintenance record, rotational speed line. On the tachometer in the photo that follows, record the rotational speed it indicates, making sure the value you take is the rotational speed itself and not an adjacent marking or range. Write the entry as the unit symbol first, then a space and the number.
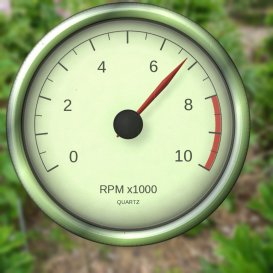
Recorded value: rpm 6750
